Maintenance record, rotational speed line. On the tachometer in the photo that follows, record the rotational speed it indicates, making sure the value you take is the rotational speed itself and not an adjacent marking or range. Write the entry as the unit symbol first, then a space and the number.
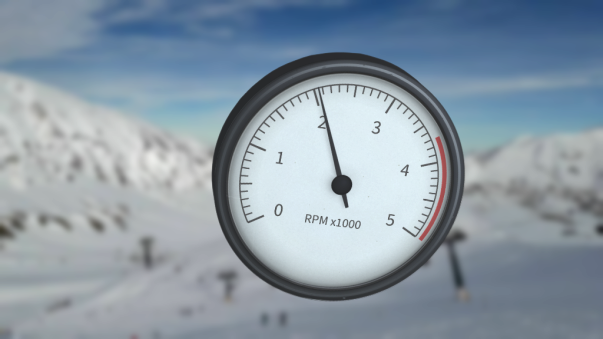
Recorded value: rpm 2050
